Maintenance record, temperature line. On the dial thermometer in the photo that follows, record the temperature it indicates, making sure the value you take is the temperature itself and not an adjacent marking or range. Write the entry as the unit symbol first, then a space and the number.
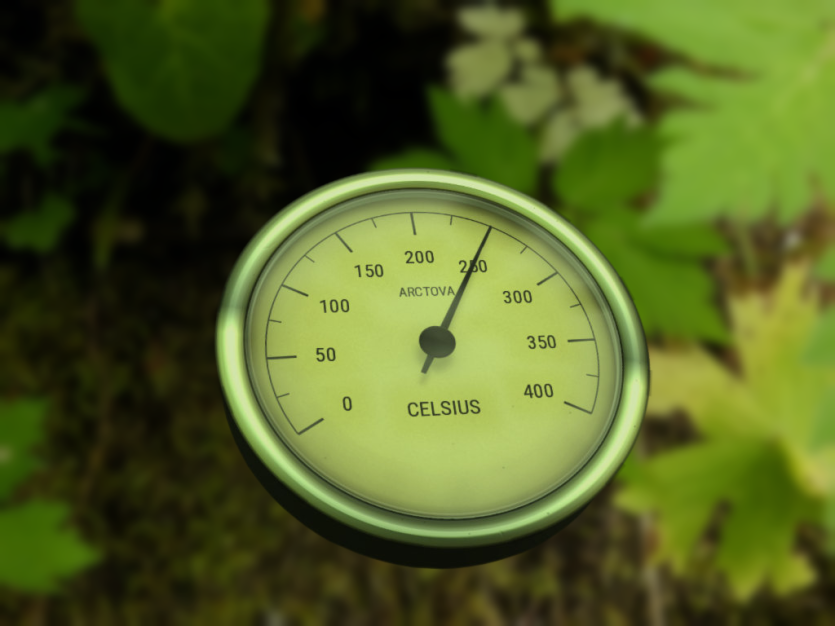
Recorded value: °C 250
